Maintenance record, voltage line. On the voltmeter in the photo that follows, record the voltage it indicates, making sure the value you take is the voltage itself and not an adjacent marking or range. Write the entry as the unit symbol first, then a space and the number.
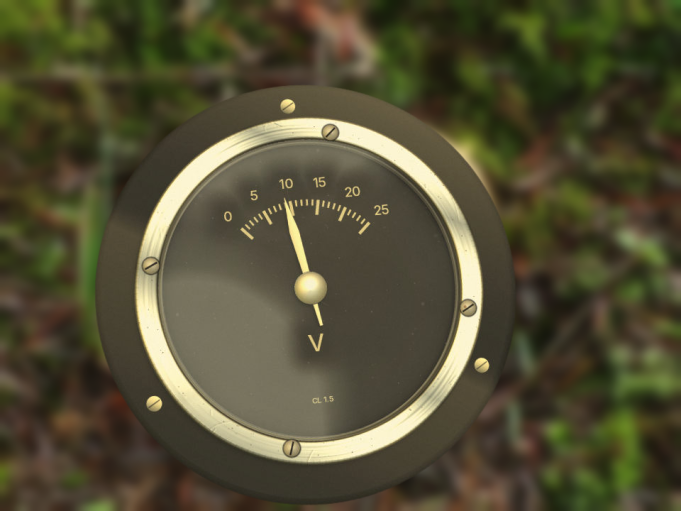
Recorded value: V 9
